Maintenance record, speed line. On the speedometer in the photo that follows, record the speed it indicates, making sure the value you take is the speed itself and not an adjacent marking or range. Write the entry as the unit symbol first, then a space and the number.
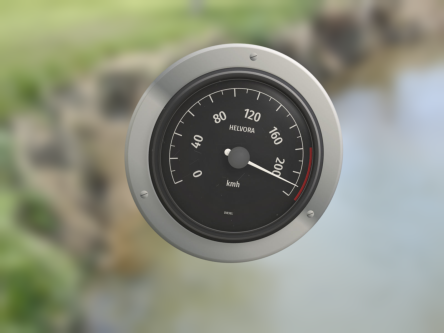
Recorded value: km/h 210
